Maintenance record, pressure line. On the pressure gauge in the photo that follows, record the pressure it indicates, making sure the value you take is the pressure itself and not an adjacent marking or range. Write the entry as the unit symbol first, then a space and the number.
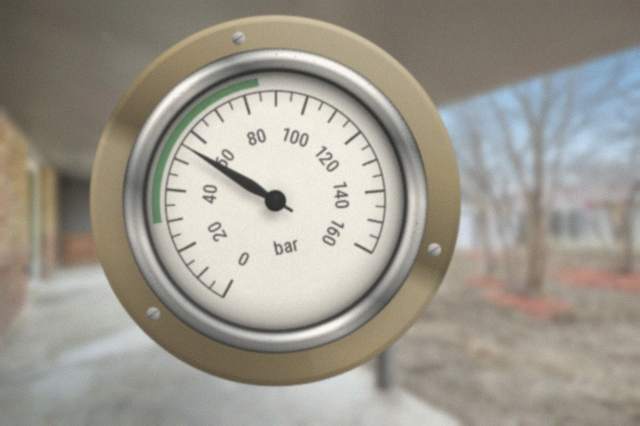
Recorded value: bar 55
